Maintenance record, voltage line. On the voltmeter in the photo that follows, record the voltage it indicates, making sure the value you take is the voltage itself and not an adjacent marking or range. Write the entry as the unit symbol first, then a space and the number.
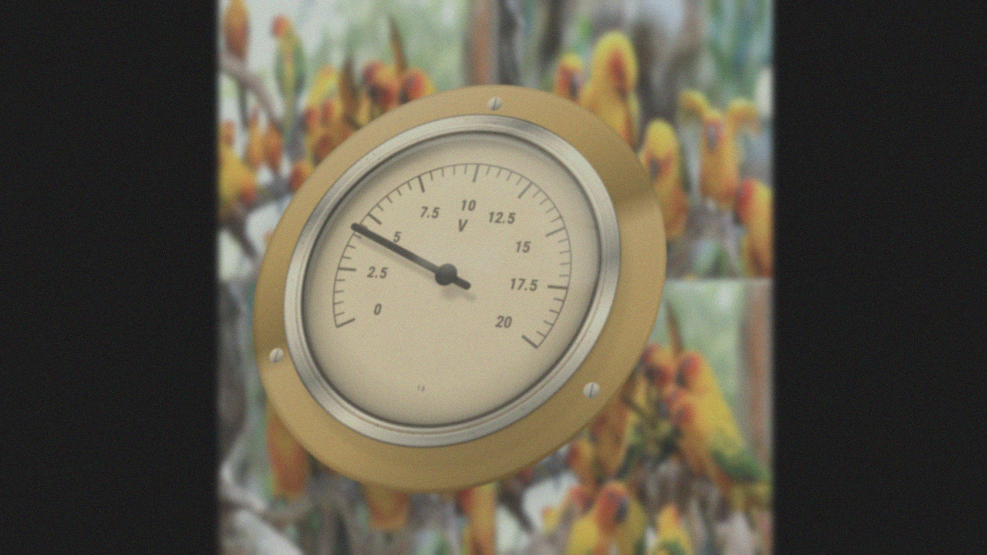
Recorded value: V 4.25
